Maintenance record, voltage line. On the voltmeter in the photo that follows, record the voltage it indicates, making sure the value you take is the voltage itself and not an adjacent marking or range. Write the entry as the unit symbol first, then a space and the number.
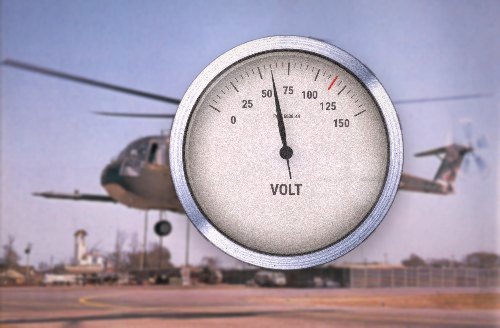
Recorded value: V 60
